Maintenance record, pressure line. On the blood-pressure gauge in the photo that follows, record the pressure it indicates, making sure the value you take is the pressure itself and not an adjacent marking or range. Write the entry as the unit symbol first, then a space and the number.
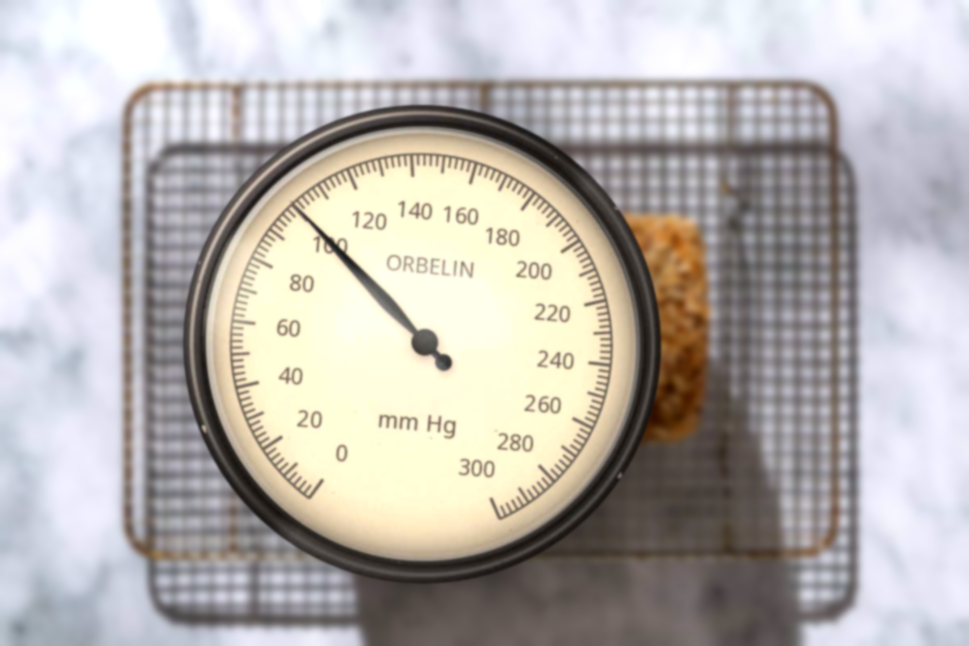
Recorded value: mmHg 100
